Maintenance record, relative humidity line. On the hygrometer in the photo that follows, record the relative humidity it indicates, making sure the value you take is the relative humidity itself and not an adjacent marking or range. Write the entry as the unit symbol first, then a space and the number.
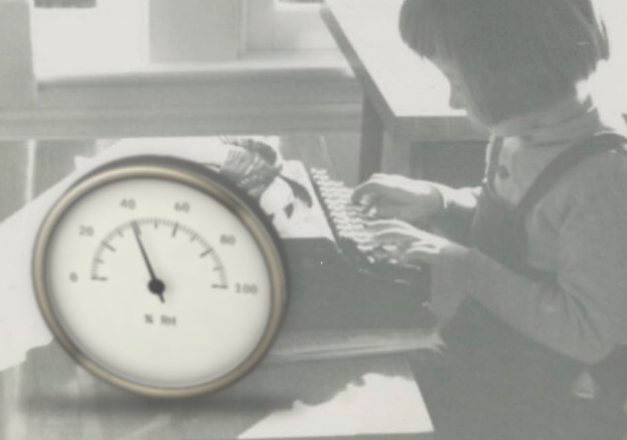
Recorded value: % 40
